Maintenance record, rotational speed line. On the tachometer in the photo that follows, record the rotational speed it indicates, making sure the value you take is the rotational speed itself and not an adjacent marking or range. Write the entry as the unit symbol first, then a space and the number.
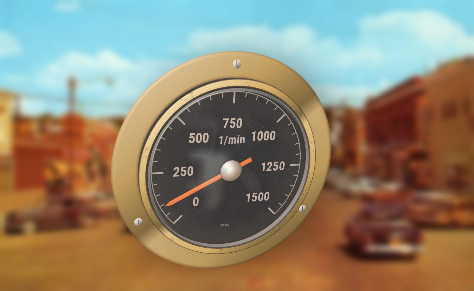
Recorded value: rpm 100
